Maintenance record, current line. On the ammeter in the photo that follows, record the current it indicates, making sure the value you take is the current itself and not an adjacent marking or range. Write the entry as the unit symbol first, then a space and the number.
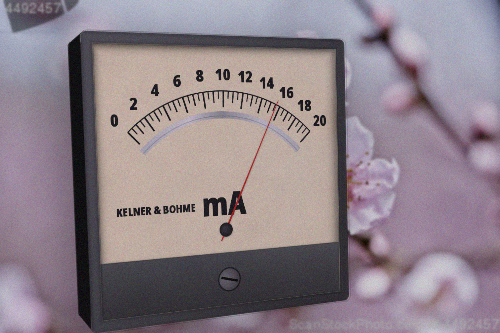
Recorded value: mA 15.5
